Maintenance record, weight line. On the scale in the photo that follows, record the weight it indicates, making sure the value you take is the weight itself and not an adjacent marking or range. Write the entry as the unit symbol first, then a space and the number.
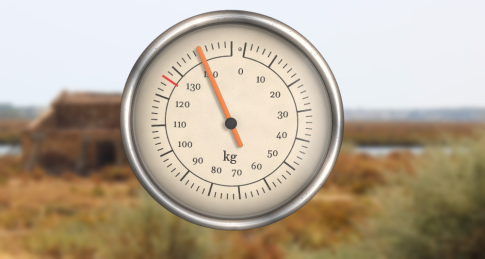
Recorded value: kg 140
